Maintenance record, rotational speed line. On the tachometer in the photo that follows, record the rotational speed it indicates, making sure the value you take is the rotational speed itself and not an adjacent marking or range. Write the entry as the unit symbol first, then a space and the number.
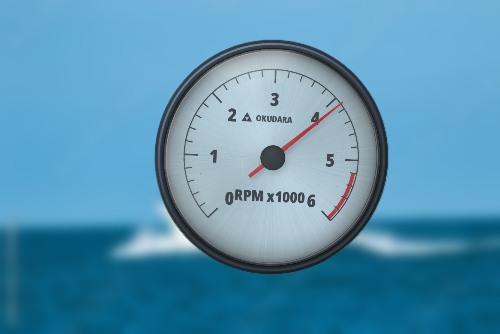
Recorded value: rpm 4100
